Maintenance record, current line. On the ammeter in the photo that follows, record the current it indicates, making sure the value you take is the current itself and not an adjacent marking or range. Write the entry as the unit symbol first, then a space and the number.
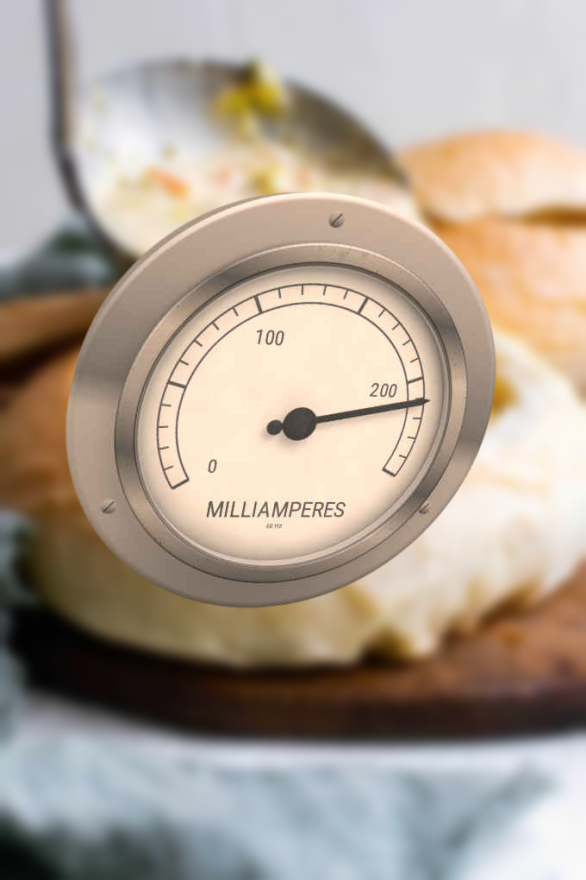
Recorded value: mA 210
